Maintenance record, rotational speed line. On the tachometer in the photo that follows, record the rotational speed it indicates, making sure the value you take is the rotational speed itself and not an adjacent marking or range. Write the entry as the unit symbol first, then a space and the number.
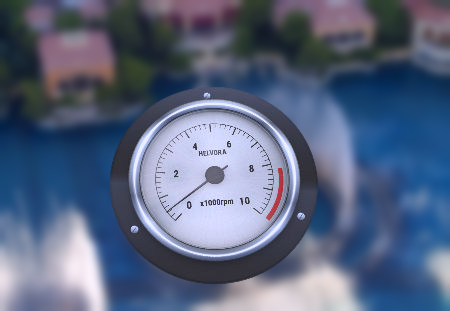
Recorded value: rpm 400
